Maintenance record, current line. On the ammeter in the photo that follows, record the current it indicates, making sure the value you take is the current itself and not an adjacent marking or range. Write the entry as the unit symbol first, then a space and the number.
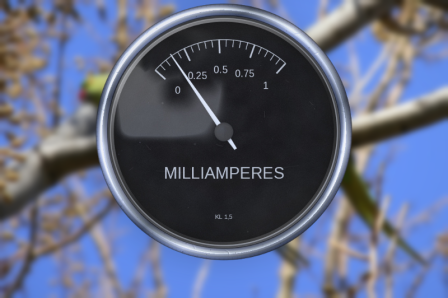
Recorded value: mA 0.15
